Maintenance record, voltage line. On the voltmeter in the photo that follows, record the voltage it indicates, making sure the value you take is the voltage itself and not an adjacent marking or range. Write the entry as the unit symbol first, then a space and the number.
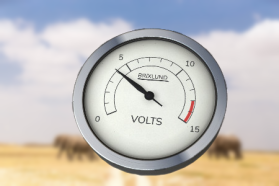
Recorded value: V 4
